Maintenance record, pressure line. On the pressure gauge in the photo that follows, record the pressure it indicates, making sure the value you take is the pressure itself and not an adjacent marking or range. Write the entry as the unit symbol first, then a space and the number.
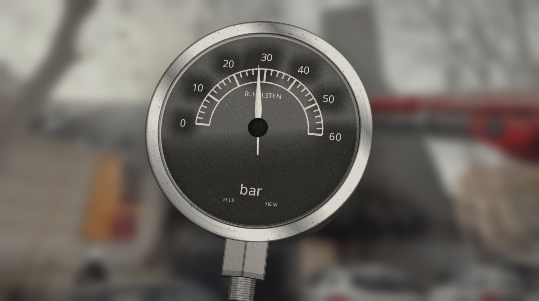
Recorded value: bar 28
